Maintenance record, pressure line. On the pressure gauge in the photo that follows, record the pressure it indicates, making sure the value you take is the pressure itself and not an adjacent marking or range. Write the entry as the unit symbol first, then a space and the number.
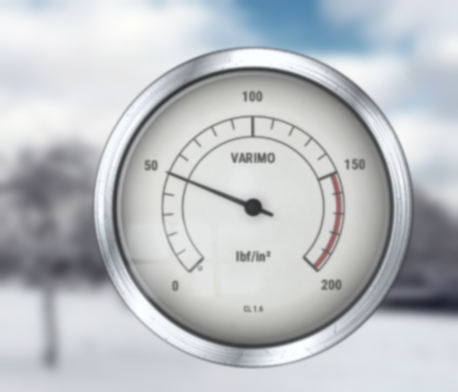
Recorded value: psi 50
